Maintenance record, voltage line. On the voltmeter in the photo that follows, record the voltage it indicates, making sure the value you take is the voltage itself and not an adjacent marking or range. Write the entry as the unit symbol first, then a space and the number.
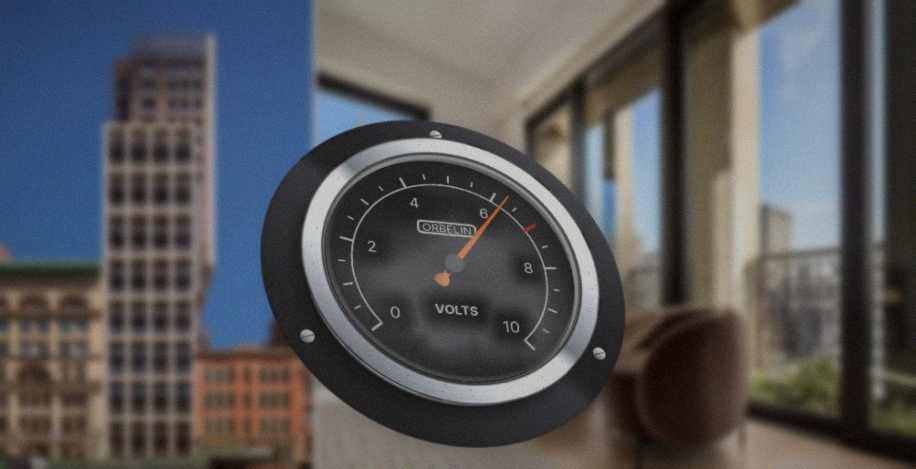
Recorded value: V 6.25
